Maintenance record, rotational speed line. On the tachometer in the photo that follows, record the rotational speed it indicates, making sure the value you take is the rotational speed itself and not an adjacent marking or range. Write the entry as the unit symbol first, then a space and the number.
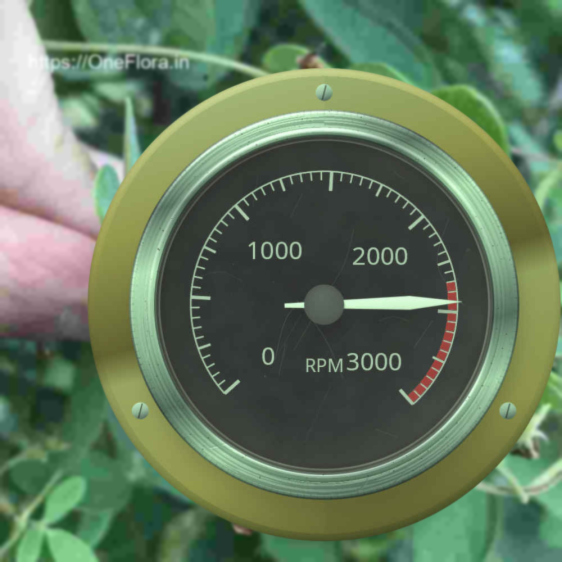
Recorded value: rpm 2450
